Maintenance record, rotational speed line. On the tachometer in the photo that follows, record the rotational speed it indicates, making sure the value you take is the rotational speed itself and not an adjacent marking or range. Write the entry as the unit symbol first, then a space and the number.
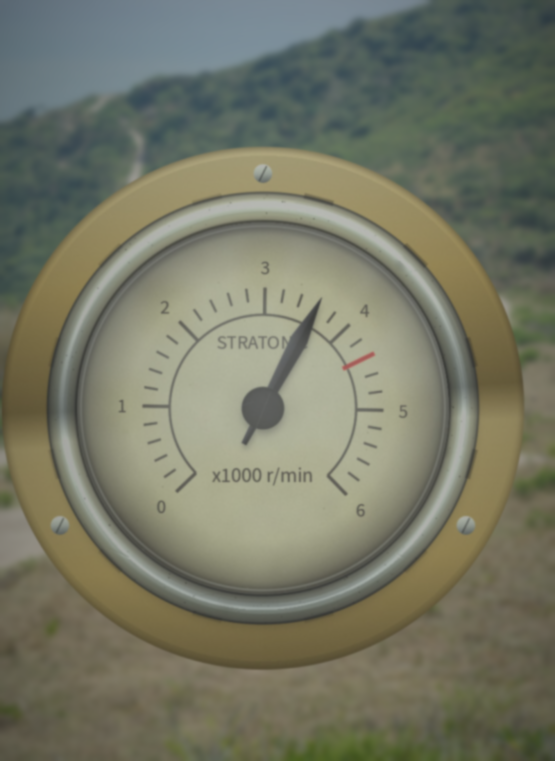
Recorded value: rpm 3600
